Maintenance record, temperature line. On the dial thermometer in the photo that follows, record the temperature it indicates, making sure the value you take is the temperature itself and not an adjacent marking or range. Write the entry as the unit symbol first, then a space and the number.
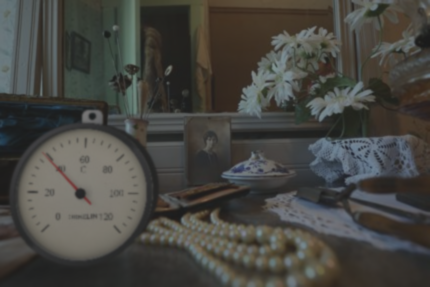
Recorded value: °C 40
